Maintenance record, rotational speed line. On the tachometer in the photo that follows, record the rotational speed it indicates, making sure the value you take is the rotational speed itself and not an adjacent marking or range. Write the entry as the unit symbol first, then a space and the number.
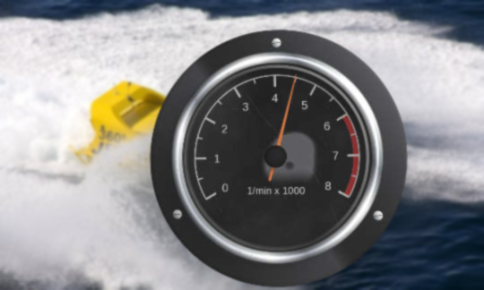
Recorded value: rpm 4500
